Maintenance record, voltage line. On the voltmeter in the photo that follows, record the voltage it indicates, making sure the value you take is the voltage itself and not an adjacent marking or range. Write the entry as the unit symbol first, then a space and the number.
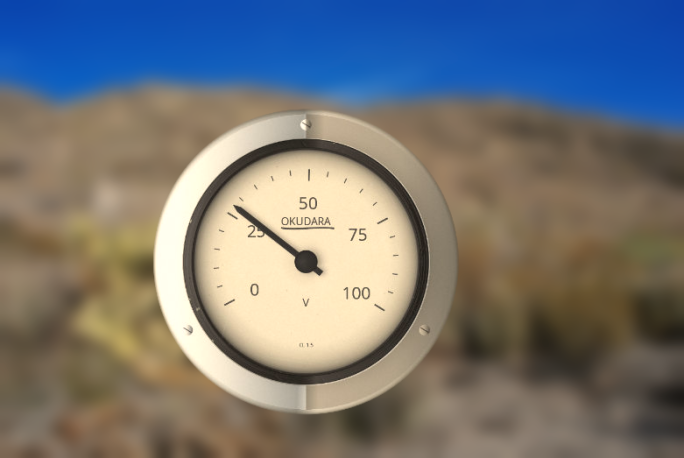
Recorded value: V 27.5
